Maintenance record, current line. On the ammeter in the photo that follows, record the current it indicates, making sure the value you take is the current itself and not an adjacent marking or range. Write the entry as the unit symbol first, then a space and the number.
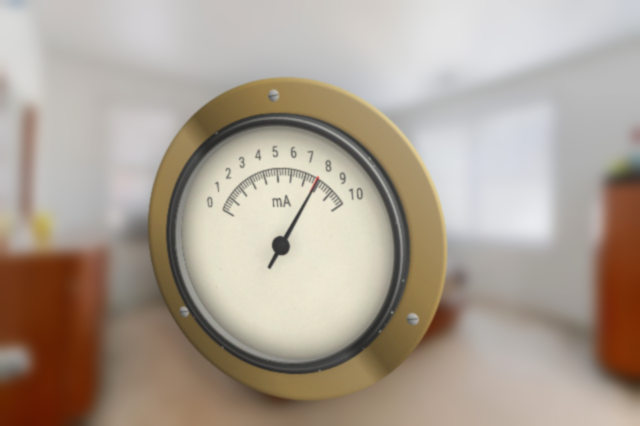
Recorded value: mA 8
